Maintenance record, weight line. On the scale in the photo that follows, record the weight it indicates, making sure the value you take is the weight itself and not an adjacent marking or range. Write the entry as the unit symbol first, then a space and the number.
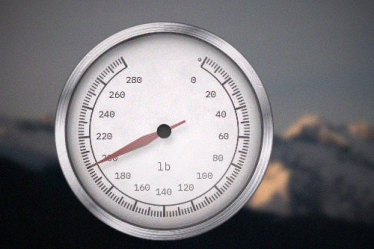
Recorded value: lb 200
